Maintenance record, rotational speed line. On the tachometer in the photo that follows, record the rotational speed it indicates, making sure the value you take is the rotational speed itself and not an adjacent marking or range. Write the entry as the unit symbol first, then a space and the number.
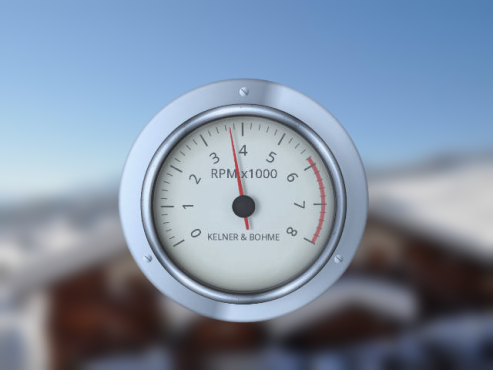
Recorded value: rpm 3700
